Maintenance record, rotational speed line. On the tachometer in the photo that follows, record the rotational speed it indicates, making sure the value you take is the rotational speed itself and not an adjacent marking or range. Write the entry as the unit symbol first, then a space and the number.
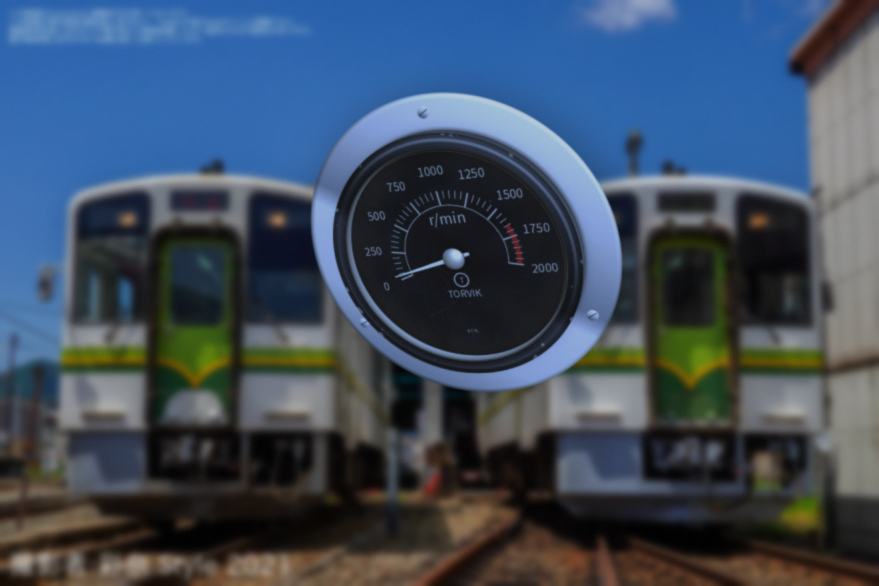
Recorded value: rpm 50
